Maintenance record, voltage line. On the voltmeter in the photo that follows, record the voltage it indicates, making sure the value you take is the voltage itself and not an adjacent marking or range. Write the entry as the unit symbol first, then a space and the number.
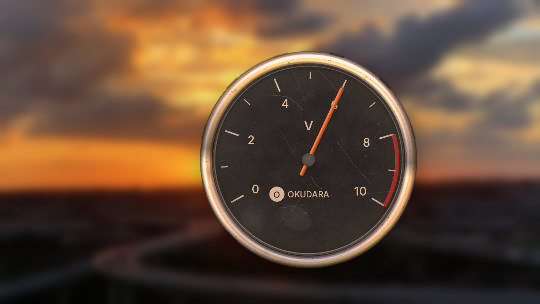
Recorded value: V 6
